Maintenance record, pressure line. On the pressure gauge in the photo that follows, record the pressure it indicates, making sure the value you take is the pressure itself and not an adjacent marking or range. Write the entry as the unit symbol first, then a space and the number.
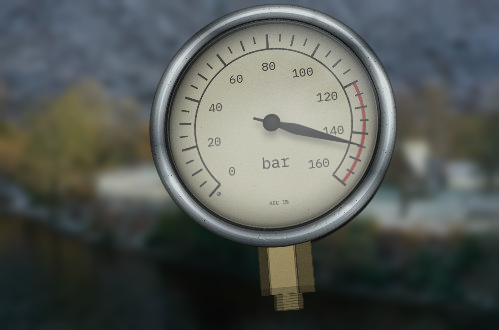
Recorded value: bar 145
